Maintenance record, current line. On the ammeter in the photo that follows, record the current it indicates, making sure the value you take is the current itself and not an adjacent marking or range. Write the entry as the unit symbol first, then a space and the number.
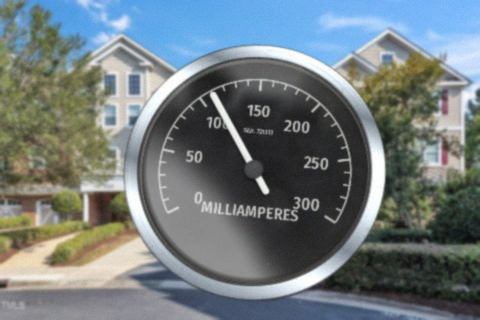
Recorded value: mA 110
